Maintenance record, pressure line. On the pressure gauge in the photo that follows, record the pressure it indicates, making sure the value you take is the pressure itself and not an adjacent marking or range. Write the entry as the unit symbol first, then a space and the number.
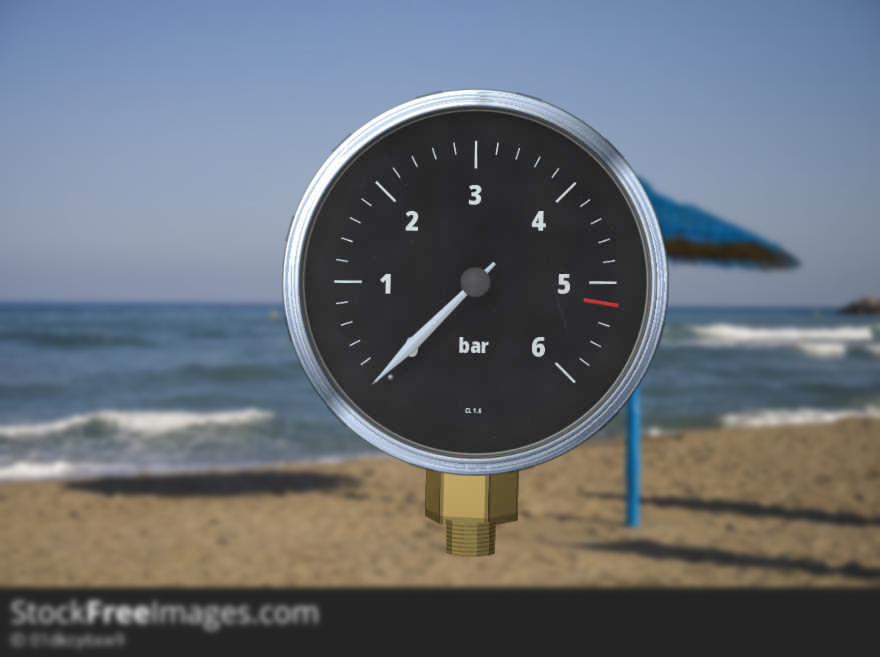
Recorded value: bar 0
